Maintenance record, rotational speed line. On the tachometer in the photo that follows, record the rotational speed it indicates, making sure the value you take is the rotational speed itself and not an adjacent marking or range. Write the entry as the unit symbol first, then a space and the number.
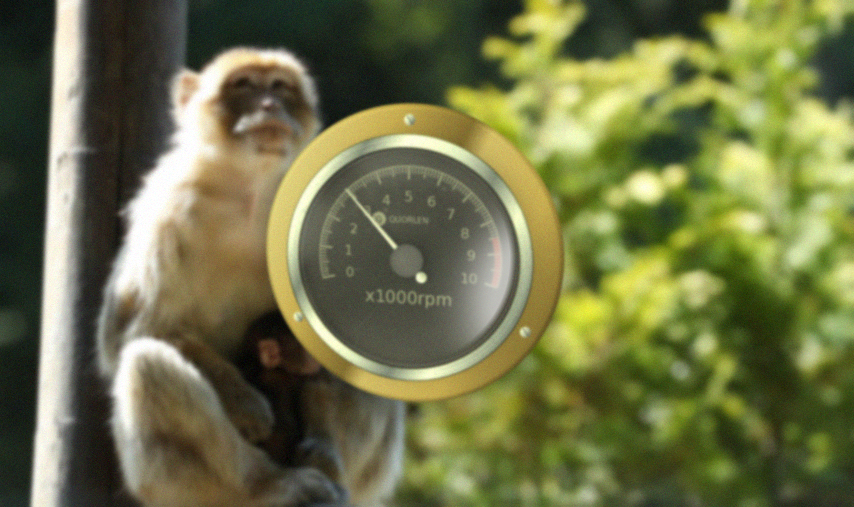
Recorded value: rpm 3000
